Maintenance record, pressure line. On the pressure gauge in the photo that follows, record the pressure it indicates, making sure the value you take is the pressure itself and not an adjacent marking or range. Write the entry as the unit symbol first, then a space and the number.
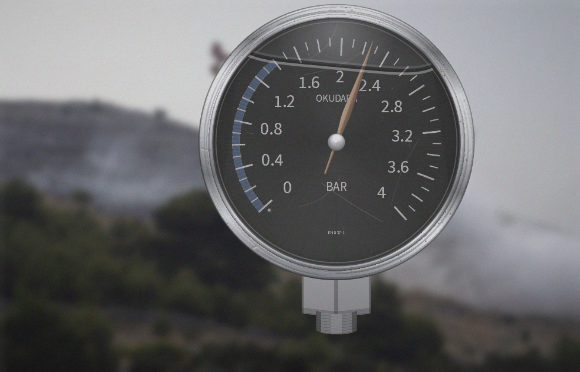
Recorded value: bar 2.25
